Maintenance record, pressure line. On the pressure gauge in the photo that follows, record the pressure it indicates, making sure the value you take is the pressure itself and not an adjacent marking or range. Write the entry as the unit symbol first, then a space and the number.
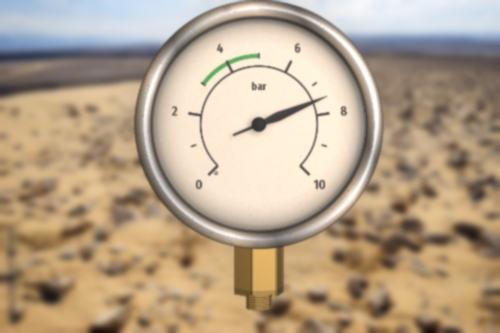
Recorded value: bar 7.5
